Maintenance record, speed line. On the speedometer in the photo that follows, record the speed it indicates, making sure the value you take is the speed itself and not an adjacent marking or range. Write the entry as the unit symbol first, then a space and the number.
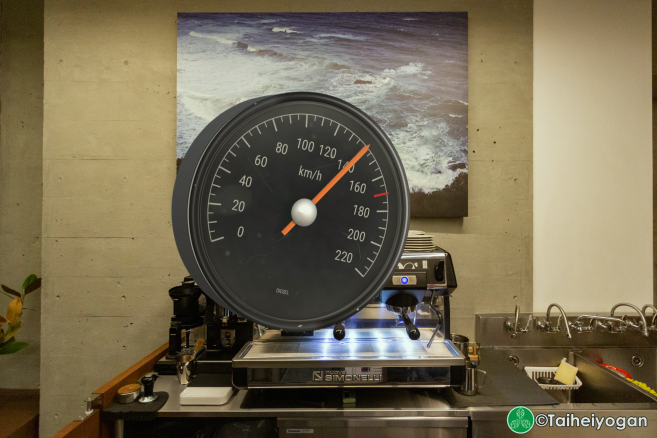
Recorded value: km/h 140
